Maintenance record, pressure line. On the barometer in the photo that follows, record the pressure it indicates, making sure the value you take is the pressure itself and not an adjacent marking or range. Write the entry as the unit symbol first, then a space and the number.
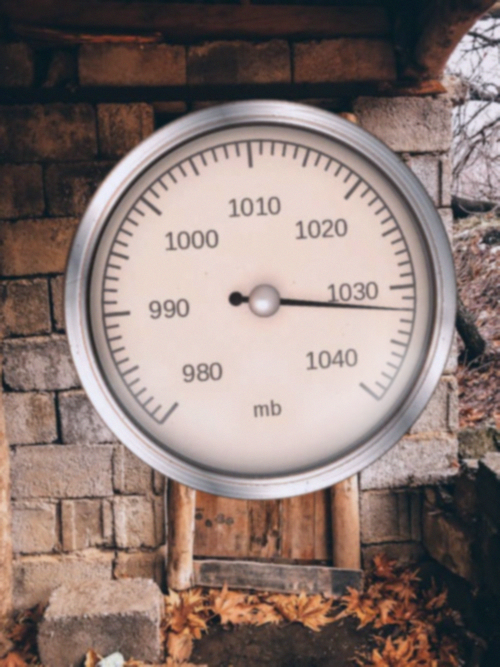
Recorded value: mbar 1032
